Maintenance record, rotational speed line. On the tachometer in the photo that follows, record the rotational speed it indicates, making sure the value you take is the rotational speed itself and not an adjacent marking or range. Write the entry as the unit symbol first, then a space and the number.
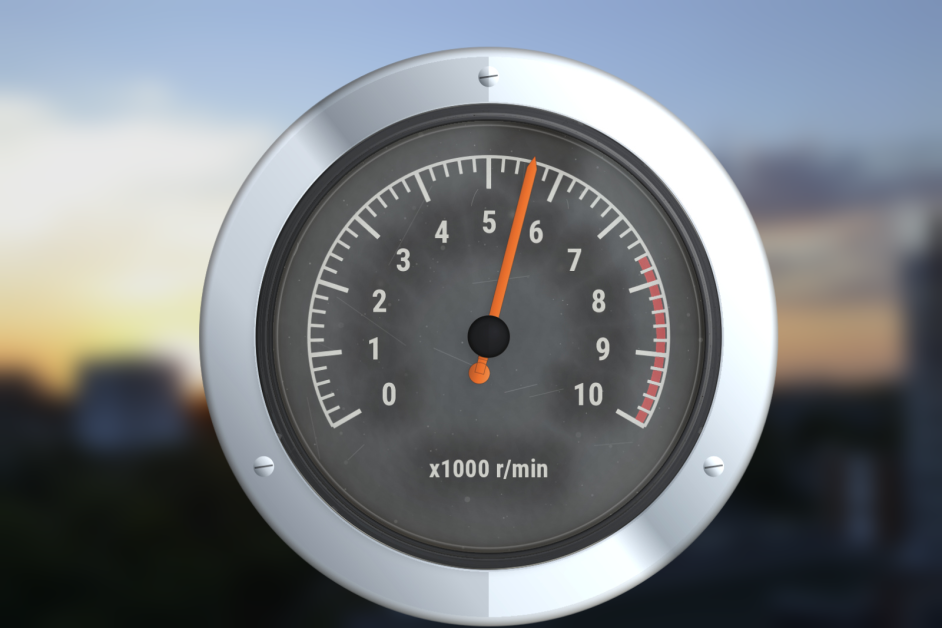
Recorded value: rpm 5600
